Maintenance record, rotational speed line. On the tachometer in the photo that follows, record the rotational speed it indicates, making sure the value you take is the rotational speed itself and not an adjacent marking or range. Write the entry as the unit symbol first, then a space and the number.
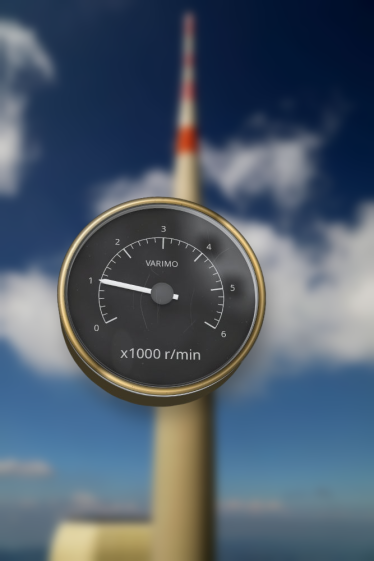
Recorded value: rpm 1000
